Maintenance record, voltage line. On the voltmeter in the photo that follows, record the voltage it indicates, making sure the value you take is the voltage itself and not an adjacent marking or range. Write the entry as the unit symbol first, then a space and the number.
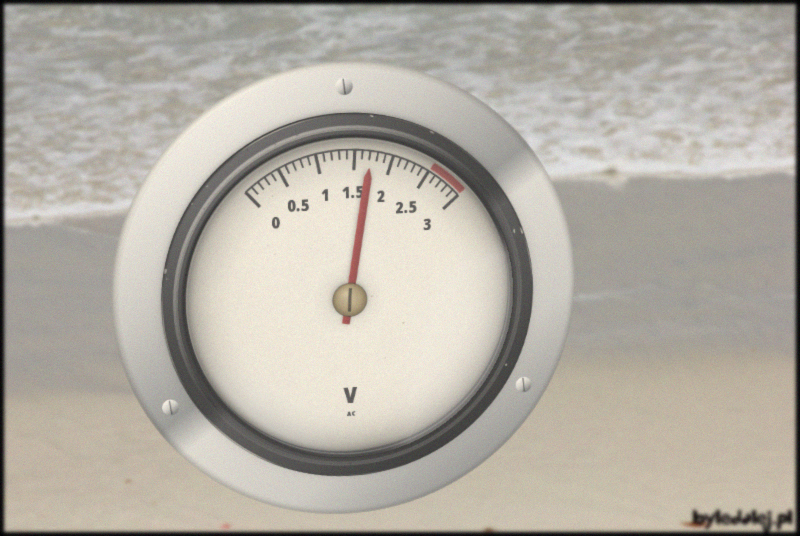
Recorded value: V 1.7
